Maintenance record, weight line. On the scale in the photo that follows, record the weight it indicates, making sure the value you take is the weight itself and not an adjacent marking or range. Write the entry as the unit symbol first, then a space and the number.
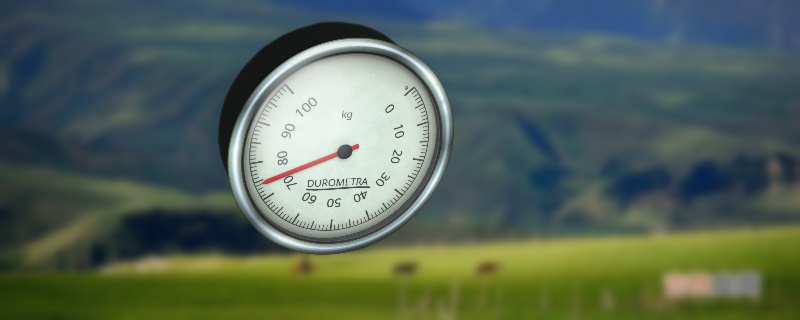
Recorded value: kg 75
